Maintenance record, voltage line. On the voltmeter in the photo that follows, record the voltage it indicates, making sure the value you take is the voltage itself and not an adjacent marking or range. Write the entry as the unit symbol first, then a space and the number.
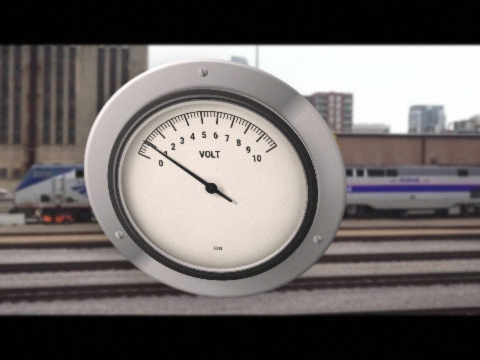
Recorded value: V 1
